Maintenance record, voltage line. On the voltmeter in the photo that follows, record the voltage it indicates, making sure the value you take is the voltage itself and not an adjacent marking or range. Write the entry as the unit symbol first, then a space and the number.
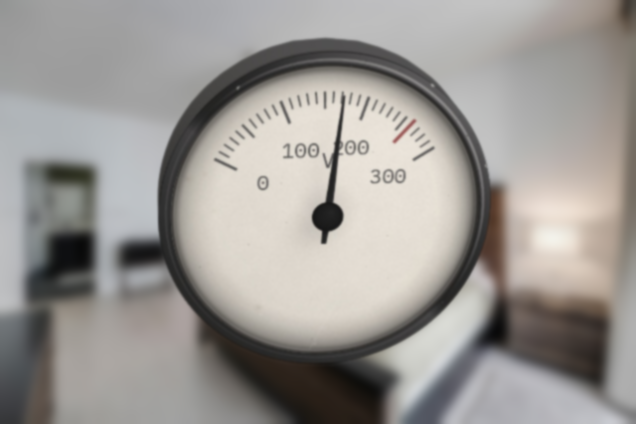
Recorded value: V 170
